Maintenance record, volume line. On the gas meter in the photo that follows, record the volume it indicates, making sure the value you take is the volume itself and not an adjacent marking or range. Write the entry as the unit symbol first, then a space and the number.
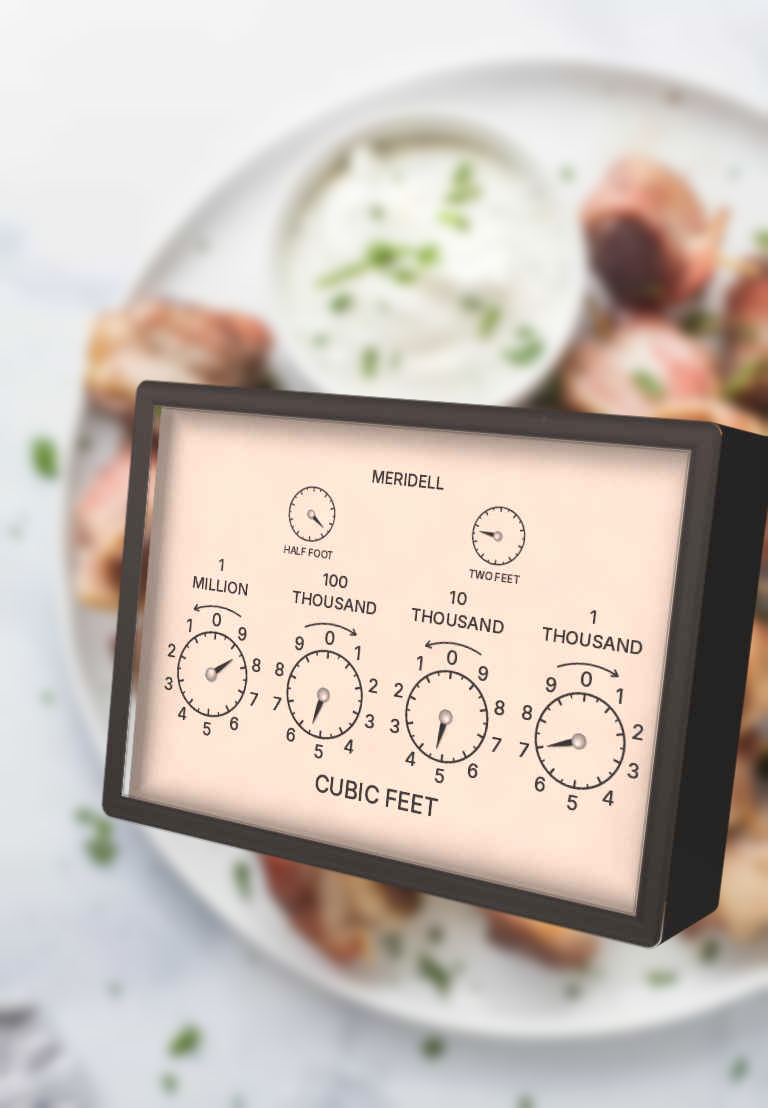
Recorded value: ft³ 854700
